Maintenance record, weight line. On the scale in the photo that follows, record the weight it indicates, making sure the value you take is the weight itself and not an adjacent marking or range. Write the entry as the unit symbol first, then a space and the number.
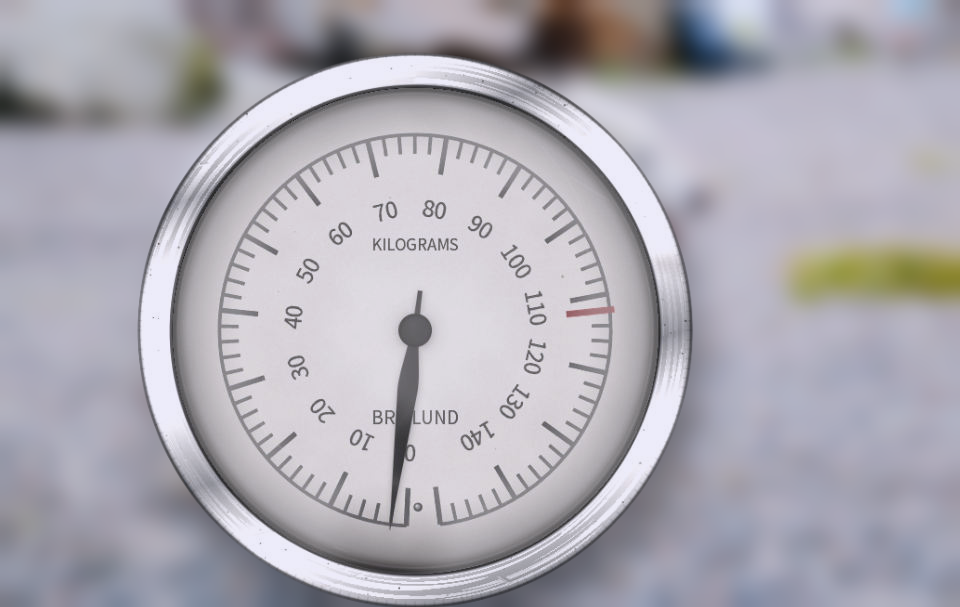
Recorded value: kg 2
